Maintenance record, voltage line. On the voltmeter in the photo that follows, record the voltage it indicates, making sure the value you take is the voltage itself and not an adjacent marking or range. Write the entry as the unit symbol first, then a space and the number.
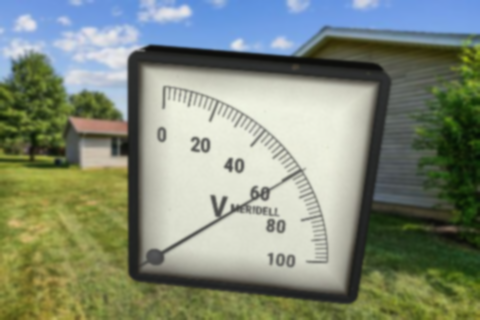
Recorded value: V 60
